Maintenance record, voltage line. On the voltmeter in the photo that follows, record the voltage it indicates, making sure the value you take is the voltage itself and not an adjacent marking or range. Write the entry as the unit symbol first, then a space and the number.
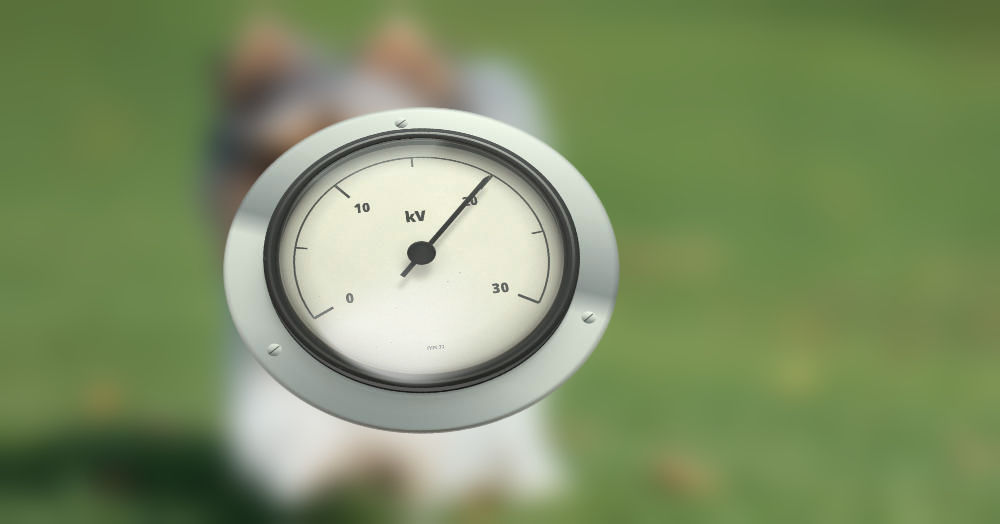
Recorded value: kV 20
